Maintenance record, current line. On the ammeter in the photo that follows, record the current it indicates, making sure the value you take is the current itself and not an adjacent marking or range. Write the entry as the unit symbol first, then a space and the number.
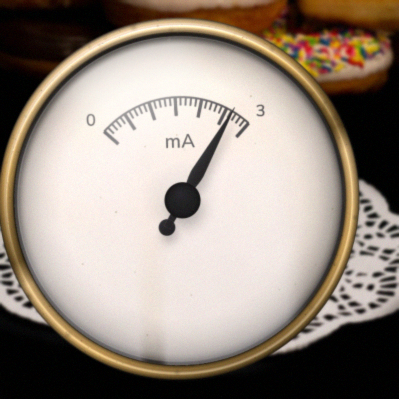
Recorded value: mA 2.6
